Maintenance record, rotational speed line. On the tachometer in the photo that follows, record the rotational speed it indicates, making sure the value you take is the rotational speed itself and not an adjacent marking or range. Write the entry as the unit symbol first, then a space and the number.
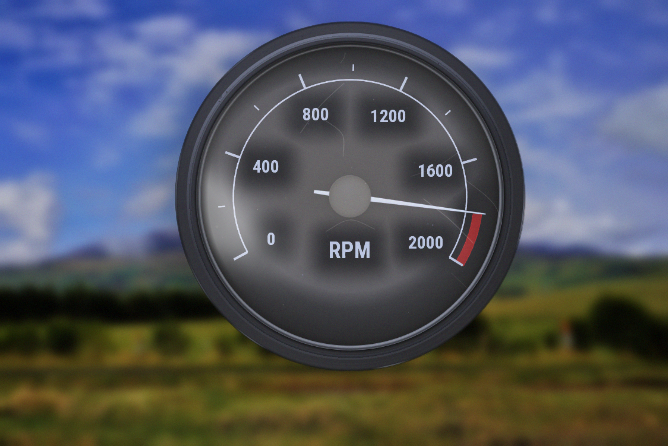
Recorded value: rpm 1800
